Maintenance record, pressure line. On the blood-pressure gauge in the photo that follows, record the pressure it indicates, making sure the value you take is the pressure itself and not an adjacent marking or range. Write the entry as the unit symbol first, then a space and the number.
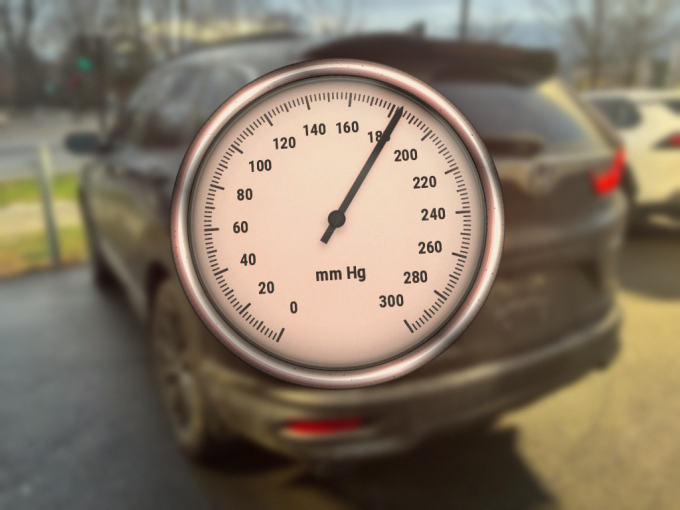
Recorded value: mmHg 184
